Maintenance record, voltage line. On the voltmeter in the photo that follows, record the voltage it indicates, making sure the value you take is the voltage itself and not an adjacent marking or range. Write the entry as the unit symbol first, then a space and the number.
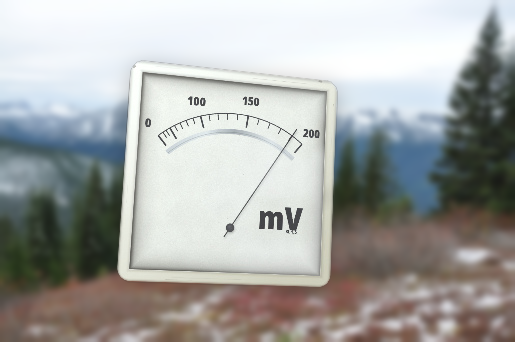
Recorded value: mV 190
